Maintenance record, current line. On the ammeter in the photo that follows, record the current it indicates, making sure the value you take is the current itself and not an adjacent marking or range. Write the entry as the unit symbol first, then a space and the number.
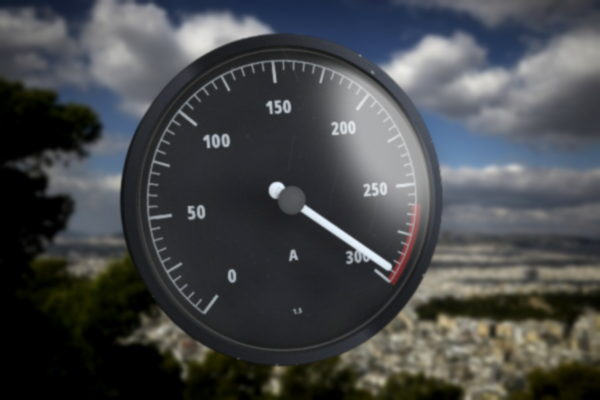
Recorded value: A 295
